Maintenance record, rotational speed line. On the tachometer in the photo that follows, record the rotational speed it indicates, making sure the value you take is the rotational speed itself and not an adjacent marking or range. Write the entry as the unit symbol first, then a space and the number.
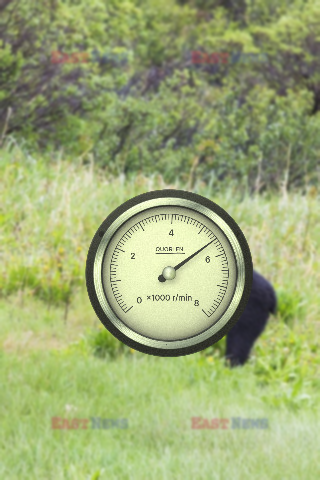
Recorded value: rpm 5500
